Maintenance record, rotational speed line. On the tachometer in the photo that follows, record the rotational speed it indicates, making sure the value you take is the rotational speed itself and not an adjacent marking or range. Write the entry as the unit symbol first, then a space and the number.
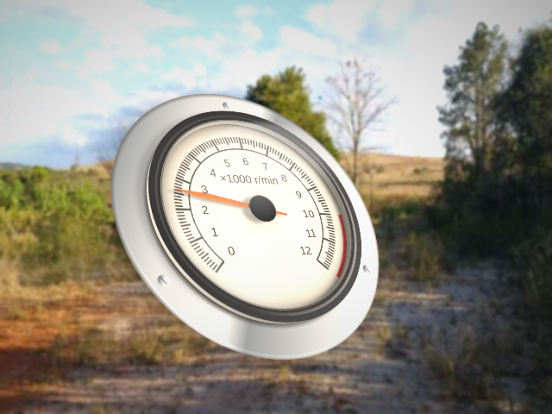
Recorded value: rpm 2500
